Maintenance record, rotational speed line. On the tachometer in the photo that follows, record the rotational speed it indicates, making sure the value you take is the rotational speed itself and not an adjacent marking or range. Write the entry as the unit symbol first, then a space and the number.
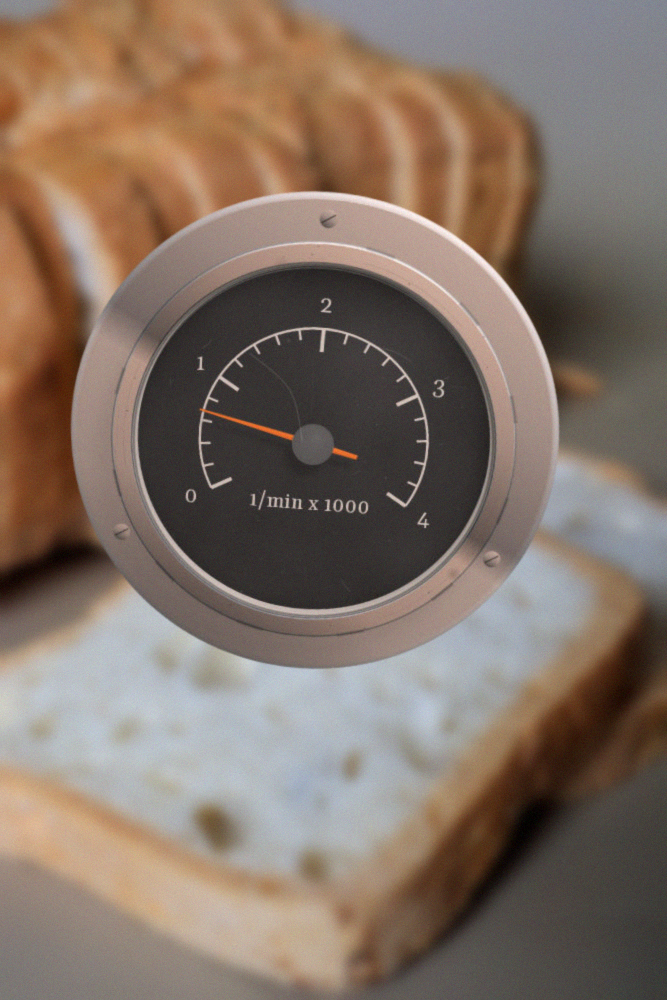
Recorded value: rpm 700
